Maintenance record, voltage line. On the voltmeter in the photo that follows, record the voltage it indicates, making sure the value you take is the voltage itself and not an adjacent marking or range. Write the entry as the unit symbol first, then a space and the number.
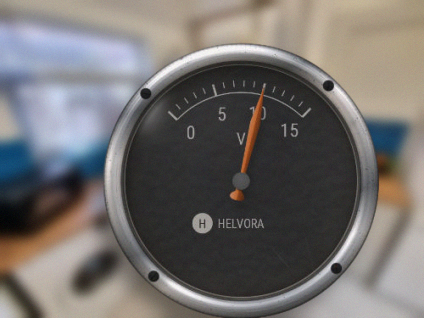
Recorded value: V 10
